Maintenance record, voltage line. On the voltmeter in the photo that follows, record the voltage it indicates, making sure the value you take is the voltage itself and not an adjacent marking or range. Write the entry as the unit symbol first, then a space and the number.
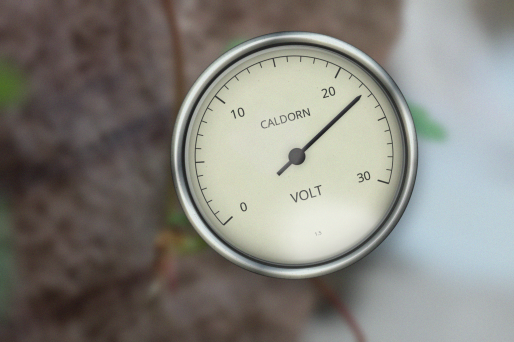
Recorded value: V 22.5
